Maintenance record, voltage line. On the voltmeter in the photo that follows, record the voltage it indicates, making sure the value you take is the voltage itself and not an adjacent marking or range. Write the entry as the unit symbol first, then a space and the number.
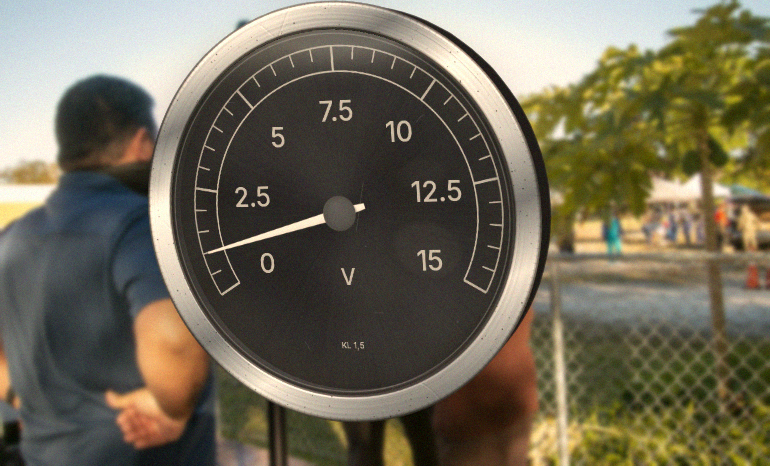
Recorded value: V 1
